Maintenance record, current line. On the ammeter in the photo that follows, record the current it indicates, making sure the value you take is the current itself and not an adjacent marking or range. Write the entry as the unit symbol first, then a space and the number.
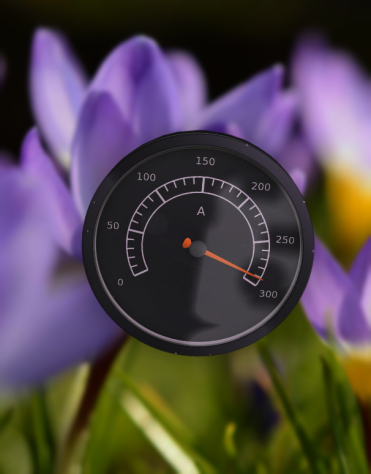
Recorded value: A 290
